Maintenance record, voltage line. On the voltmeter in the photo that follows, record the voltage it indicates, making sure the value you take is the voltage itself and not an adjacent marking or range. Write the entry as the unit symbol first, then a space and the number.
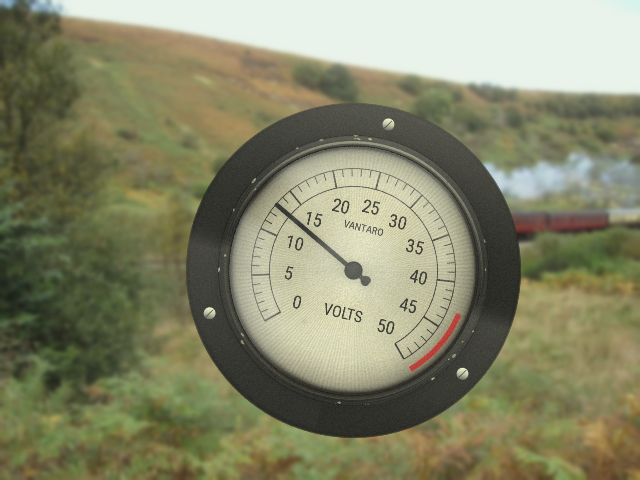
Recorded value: V 13
